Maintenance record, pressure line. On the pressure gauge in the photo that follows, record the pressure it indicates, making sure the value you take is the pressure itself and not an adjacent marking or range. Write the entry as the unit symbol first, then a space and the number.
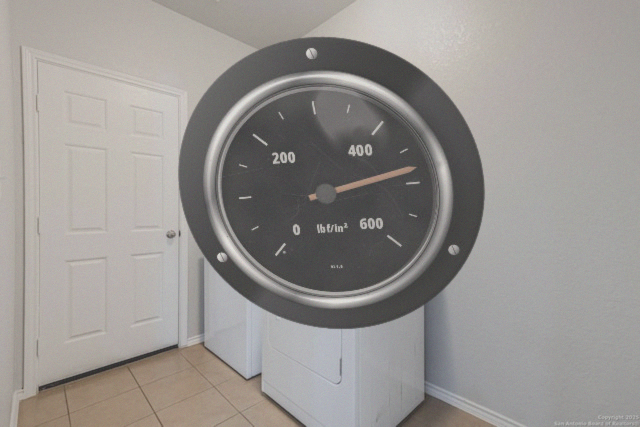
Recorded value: psi 475
